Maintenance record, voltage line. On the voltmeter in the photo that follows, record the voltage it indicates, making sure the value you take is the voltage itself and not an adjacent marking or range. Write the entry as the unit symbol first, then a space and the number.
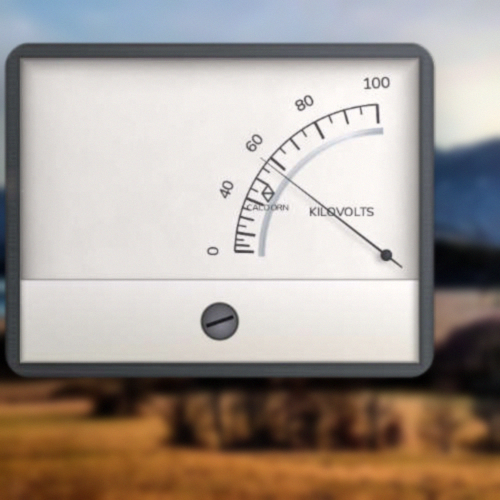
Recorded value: kV 57.5
